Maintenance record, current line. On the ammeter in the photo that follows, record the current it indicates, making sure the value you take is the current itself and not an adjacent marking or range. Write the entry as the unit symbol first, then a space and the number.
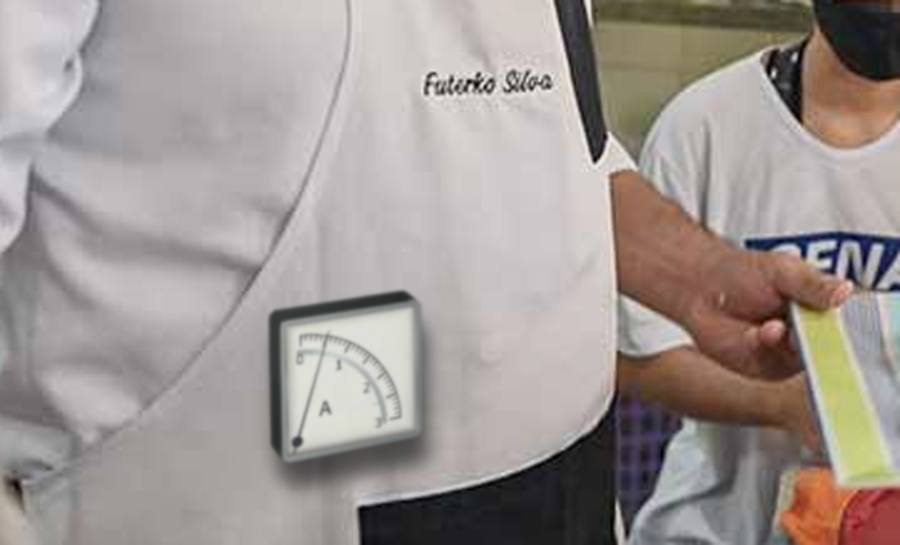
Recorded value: A 0.5
